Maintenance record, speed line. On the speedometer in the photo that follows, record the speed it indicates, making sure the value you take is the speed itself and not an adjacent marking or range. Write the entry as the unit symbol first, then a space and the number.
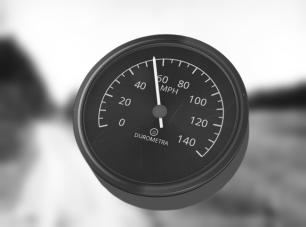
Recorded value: mph 55
